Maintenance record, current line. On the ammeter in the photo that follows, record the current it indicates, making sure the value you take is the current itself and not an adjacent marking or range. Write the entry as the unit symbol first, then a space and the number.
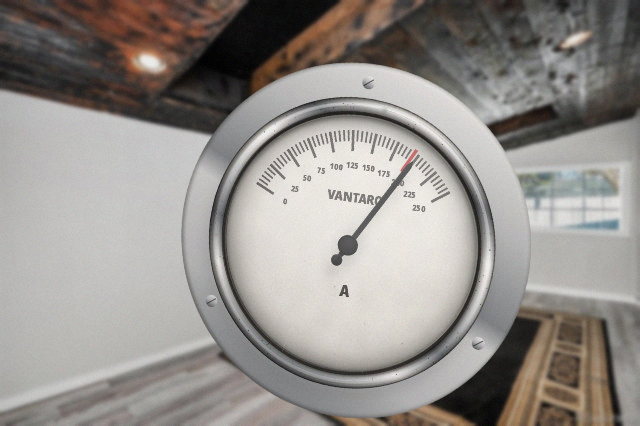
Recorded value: A 200
